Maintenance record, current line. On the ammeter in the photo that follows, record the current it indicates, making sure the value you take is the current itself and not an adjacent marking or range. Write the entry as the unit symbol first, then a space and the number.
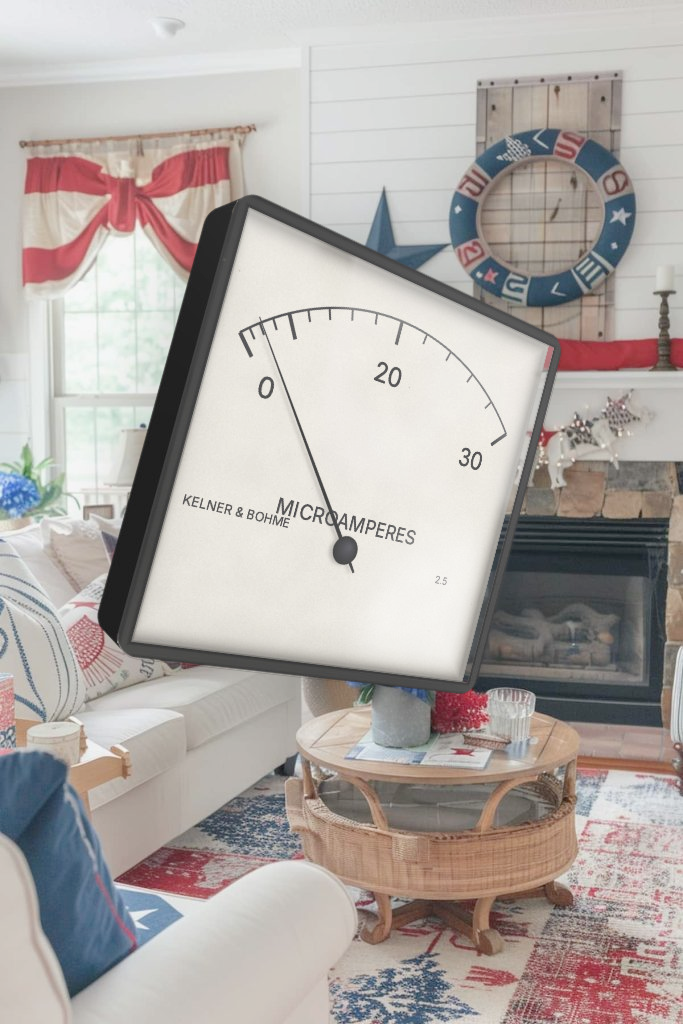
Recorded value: µA 6
